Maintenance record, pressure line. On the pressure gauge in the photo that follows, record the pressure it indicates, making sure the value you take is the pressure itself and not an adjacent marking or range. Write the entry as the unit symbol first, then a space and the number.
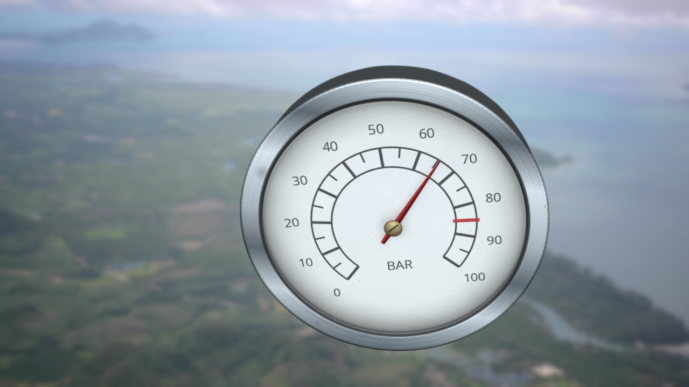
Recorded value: bar 65
